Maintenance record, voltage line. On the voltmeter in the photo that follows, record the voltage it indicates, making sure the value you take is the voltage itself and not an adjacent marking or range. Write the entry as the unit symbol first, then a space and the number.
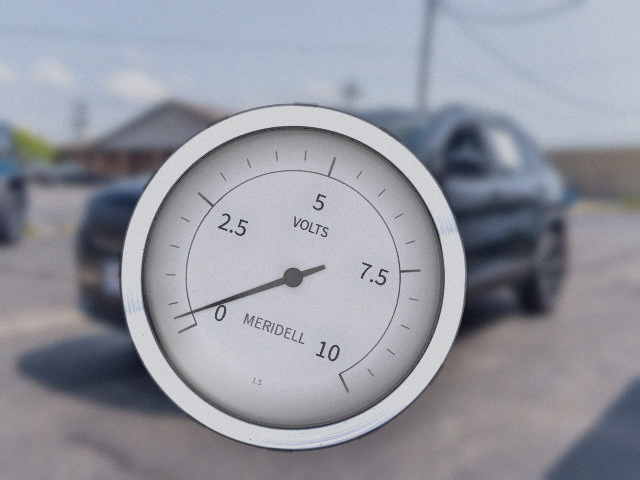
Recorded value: V 0.25
